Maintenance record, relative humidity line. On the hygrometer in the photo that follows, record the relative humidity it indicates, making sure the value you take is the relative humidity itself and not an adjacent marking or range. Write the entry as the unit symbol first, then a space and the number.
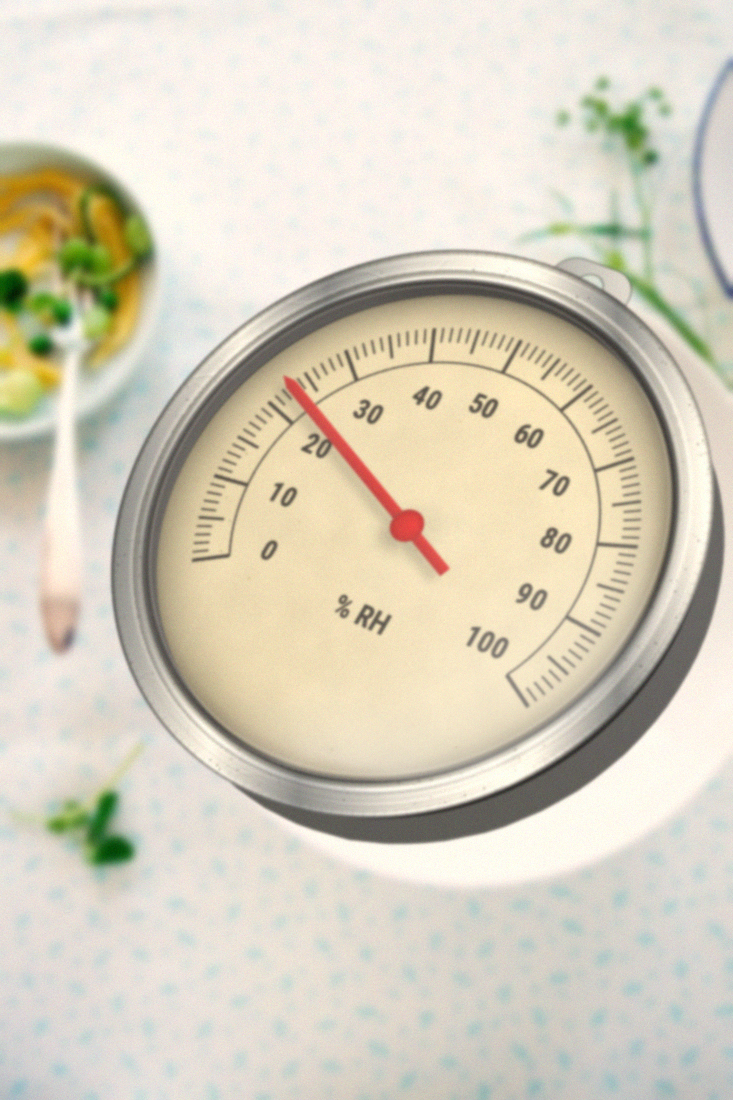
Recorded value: % 23
